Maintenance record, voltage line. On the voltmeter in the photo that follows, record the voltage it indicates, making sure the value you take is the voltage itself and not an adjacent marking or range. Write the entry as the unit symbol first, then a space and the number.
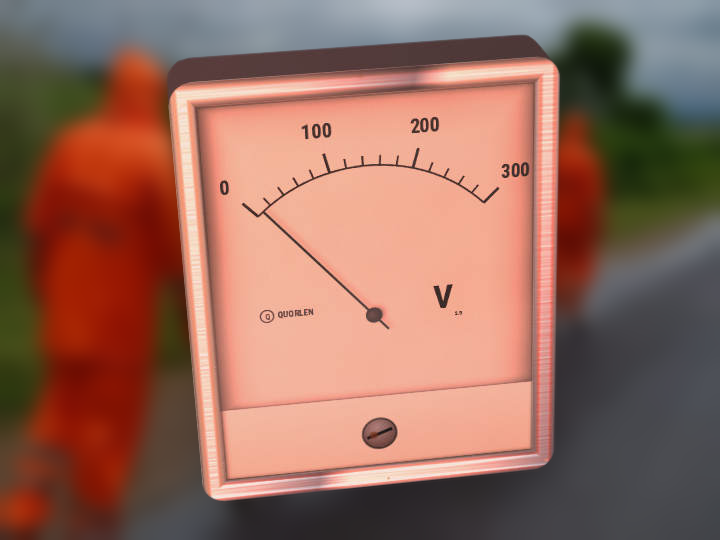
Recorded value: V 10
